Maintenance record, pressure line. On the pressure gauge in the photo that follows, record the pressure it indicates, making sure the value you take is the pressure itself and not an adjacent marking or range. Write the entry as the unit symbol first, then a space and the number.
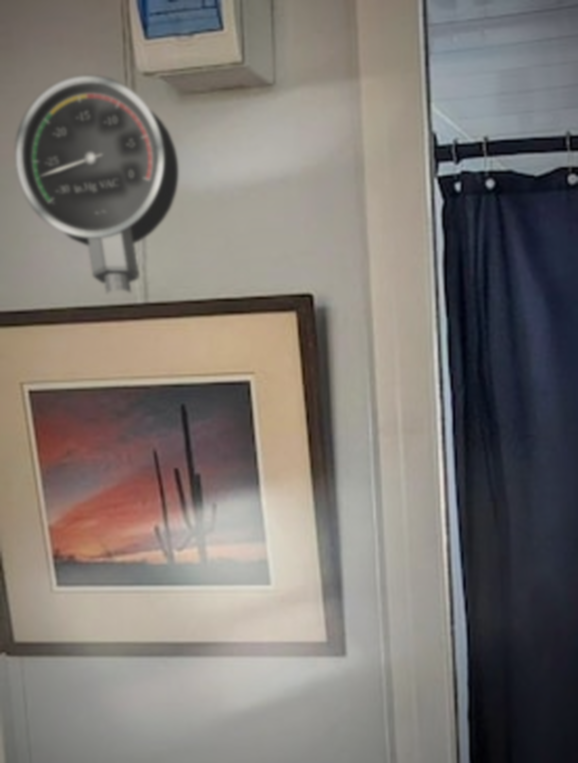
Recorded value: inHg -27
